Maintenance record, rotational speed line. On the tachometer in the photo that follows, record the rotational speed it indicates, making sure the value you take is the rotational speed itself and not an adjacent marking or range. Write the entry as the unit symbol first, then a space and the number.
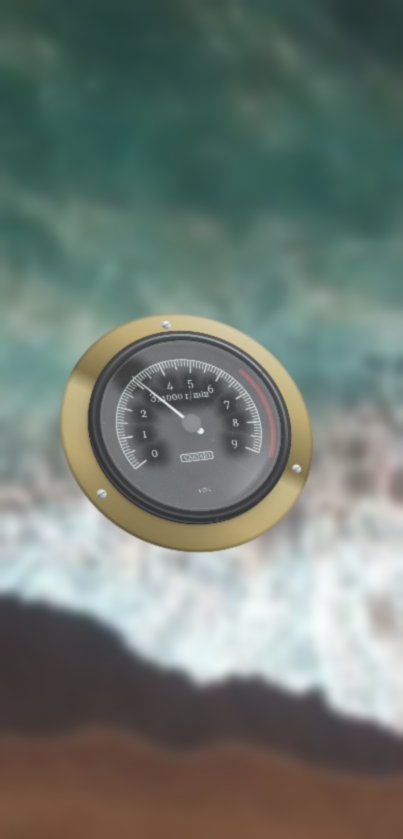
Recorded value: rpm 3000
